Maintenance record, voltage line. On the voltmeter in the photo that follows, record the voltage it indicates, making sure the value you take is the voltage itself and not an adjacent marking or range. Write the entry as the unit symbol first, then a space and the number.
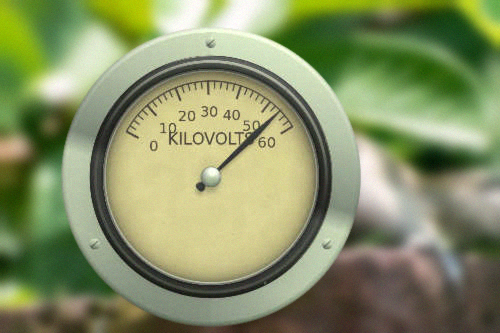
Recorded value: kV 54
